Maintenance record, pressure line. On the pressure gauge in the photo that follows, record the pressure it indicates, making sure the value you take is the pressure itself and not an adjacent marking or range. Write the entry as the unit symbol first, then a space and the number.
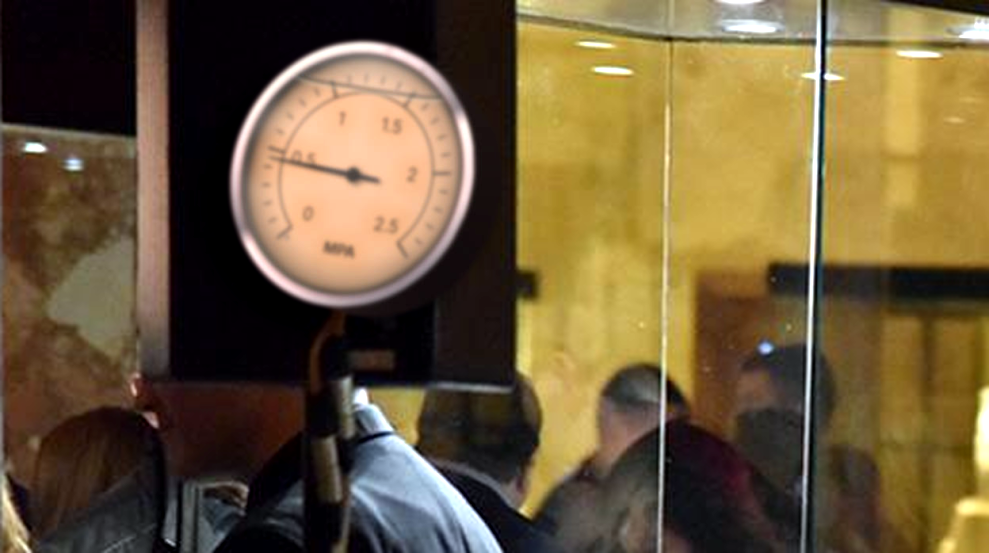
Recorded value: MPa 0.45
